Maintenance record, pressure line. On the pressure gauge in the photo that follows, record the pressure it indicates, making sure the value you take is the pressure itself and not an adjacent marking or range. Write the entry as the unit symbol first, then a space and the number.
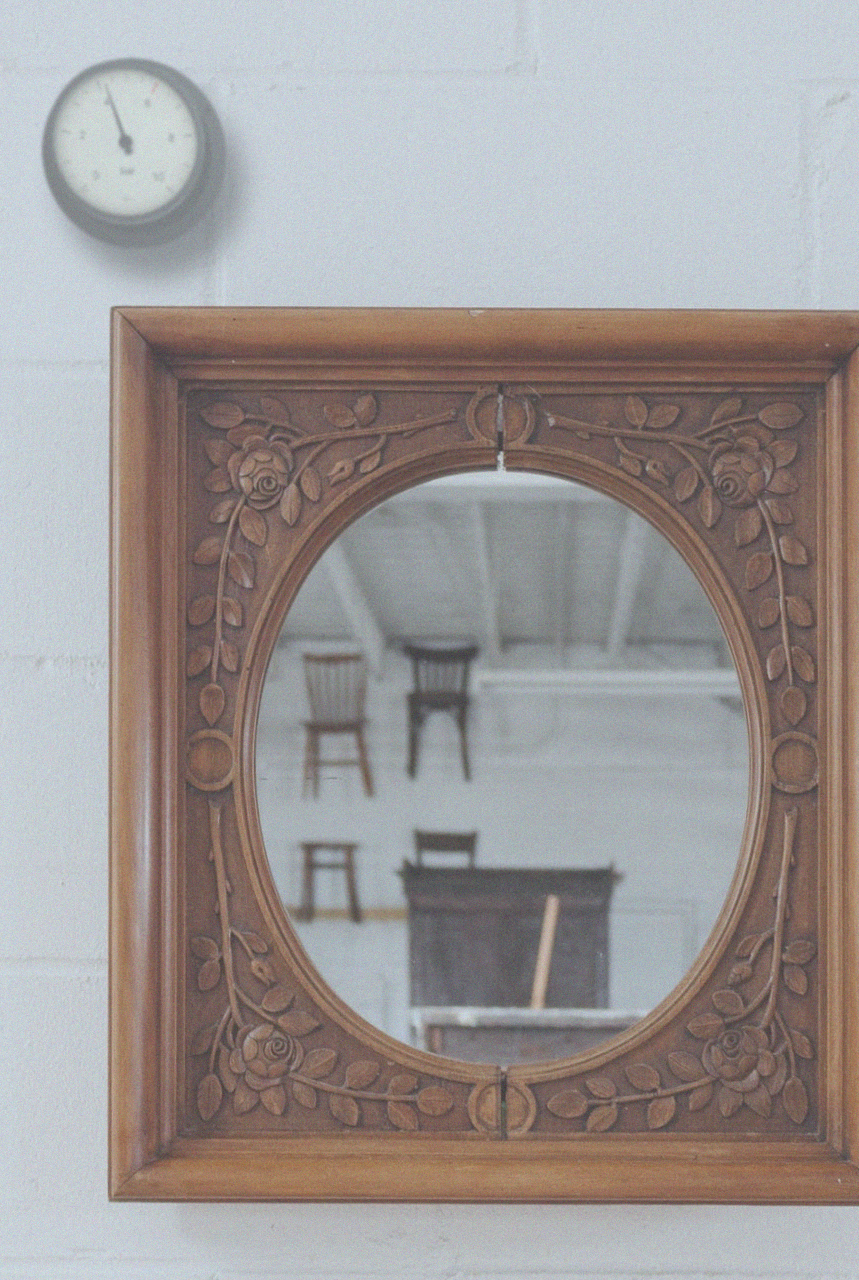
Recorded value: bar 4.25
